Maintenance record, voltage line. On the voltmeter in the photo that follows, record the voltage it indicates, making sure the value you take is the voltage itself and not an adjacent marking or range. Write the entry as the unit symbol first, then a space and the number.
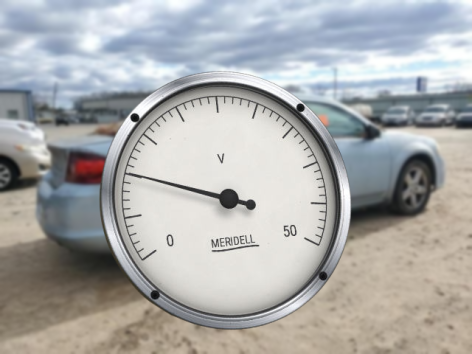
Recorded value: V 10
